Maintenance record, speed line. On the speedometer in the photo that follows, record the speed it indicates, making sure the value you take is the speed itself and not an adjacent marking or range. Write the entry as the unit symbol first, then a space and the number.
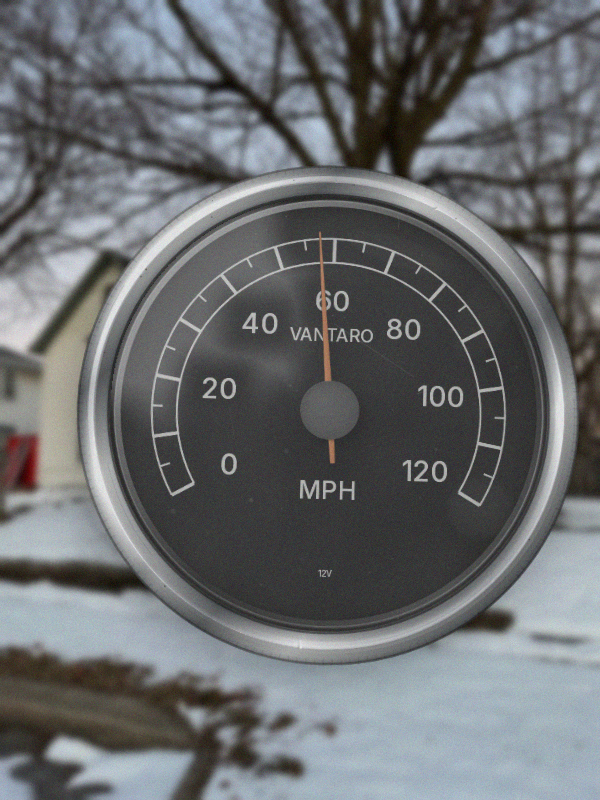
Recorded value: mph 57.5
